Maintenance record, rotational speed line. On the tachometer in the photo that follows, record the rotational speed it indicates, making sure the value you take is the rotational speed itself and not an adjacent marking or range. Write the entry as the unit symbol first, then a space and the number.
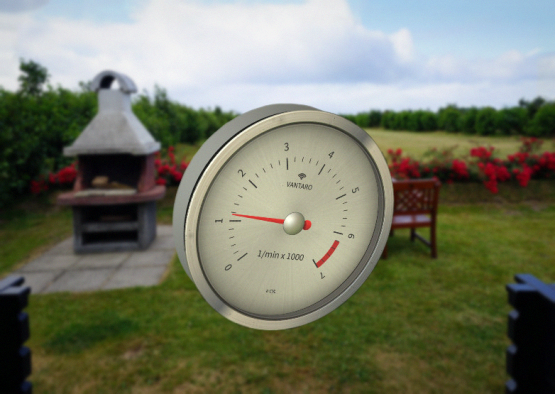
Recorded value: rpm 1200
